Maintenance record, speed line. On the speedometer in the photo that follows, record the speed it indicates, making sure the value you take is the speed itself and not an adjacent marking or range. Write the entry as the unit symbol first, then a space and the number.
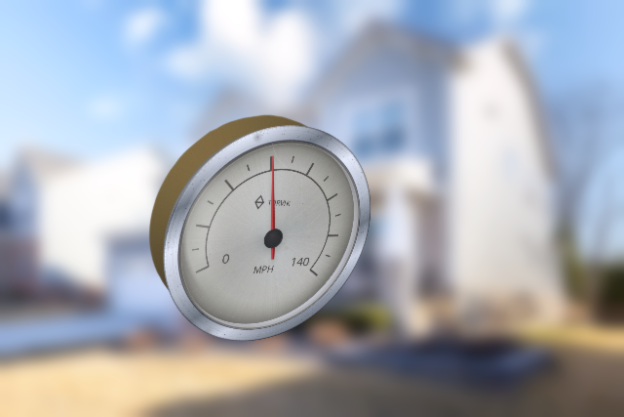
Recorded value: mph 60
